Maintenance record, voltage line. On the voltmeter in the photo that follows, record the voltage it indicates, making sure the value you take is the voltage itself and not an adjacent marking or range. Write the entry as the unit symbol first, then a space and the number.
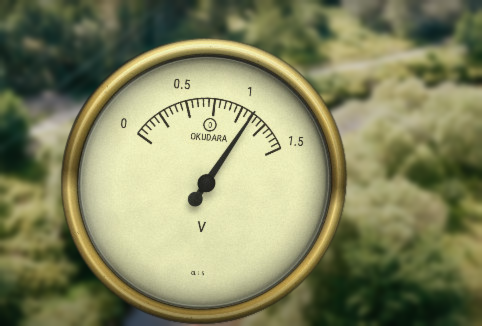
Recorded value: V 1.1
